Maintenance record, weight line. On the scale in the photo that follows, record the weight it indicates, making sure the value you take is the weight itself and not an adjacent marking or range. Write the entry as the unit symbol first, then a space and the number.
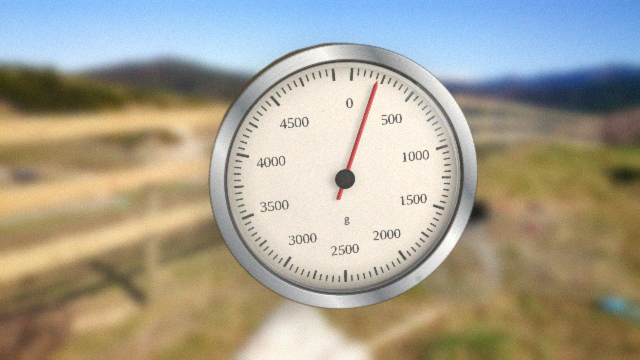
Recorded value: g 200
